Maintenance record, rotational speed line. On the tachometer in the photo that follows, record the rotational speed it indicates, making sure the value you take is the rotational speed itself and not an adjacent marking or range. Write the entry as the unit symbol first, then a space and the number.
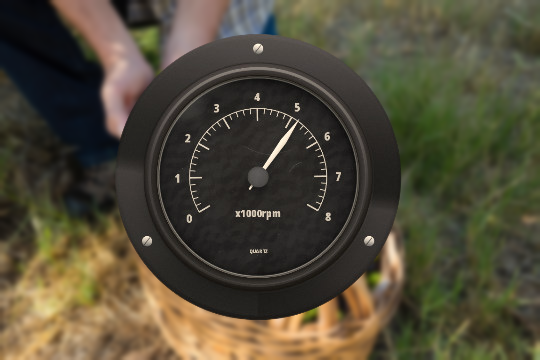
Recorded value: rpm 5200
